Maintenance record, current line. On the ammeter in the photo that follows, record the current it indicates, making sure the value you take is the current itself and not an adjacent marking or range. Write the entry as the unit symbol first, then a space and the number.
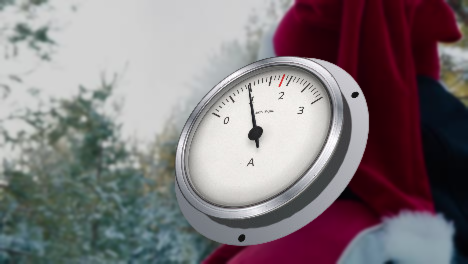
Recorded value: A 1
